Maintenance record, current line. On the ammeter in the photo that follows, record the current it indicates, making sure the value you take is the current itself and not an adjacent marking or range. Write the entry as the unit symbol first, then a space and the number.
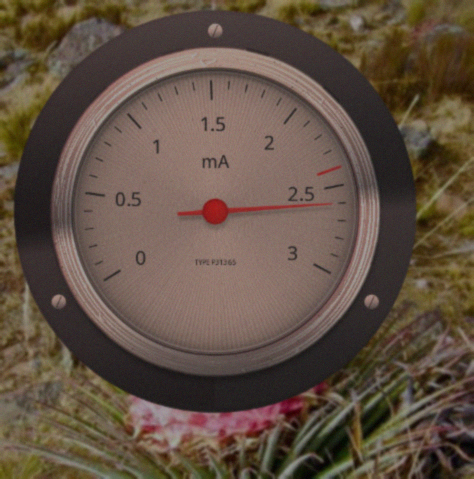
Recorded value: mA 2.6
